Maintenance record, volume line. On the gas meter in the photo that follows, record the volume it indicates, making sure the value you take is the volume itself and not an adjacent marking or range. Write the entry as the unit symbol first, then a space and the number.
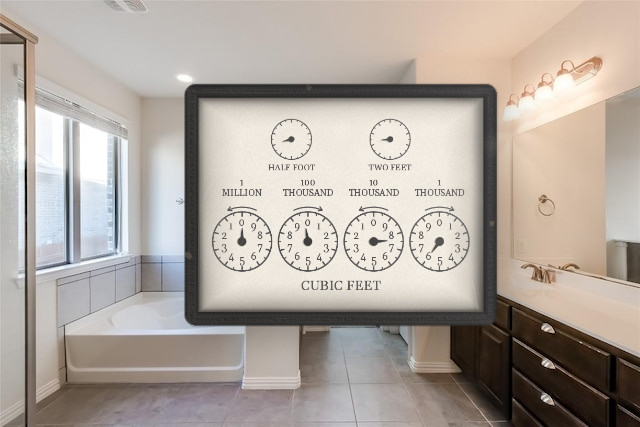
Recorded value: ft³ 997600
